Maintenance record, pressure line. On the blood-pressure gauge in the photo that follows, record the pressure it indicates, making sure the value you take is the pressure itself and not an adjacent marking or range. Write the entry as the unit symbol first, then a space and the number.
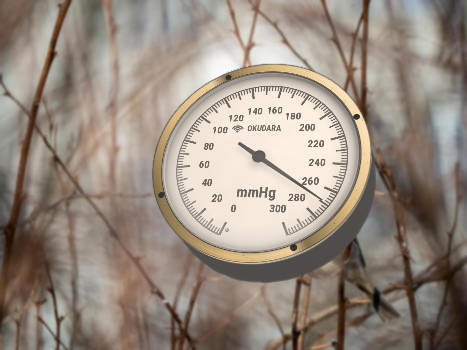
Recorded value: mmHg 270
